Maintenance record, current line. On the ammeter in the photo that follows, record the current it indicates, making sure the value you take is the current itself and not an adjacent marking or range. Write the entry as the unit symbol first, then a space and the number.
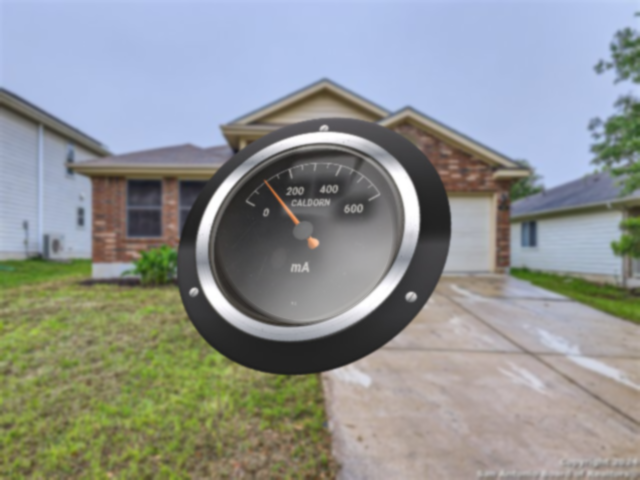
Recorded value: mA 100
